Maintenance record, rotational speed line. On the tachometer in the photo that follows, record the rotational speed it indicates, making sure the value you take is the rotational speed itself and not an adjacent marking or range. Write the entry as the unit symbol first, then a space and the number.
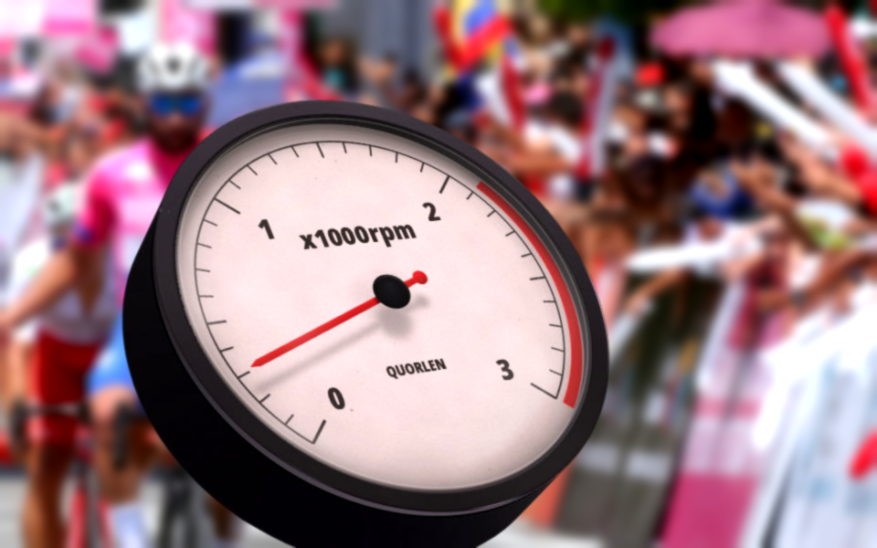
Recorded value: rpm 300
